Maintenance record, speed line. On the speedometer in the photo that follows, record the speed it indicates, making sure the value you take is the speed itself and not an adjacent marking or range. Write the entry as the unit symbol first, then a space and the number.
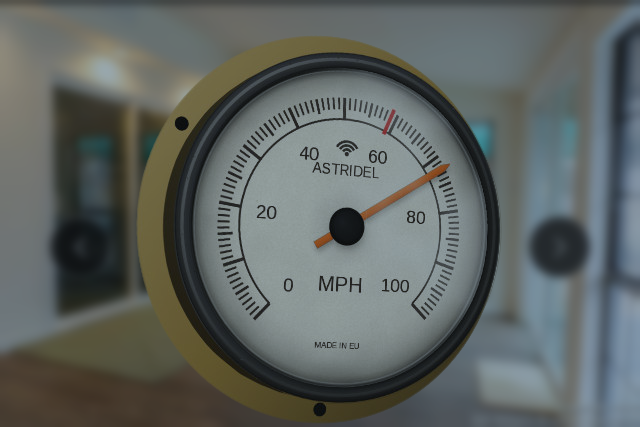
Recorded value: mph 72
